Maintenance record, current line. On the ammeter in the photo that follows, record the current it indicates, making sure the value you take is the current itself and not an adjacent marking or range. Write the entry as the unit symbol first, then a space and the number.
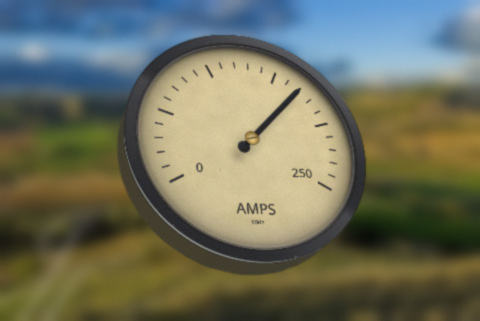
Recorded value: A 170
